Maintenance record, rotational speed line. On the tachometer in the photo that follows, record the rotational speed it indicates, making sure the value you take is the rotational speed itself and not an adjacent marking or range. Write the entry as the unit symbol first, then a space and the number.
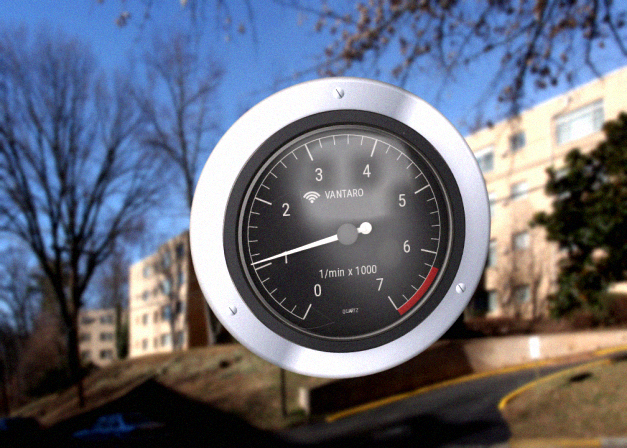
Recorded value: rpm 1100
